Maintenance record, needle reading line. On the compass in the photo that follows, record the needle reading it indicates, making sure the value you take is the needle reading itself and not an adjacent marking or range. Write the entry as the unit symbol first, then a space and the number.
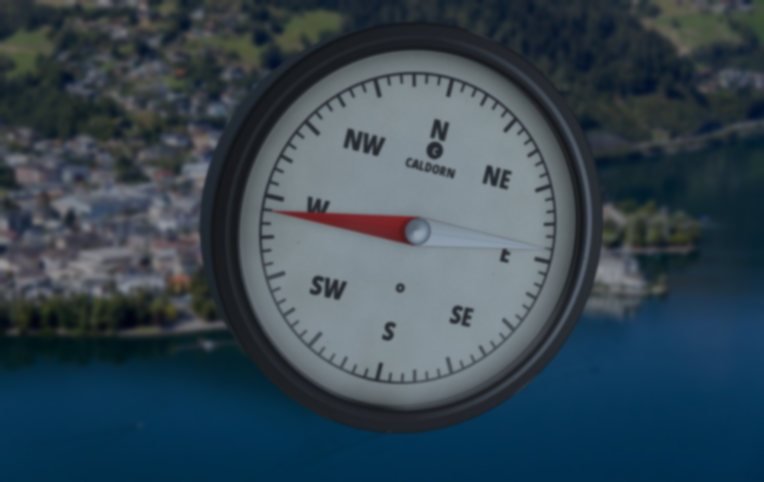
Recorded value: ° 265
